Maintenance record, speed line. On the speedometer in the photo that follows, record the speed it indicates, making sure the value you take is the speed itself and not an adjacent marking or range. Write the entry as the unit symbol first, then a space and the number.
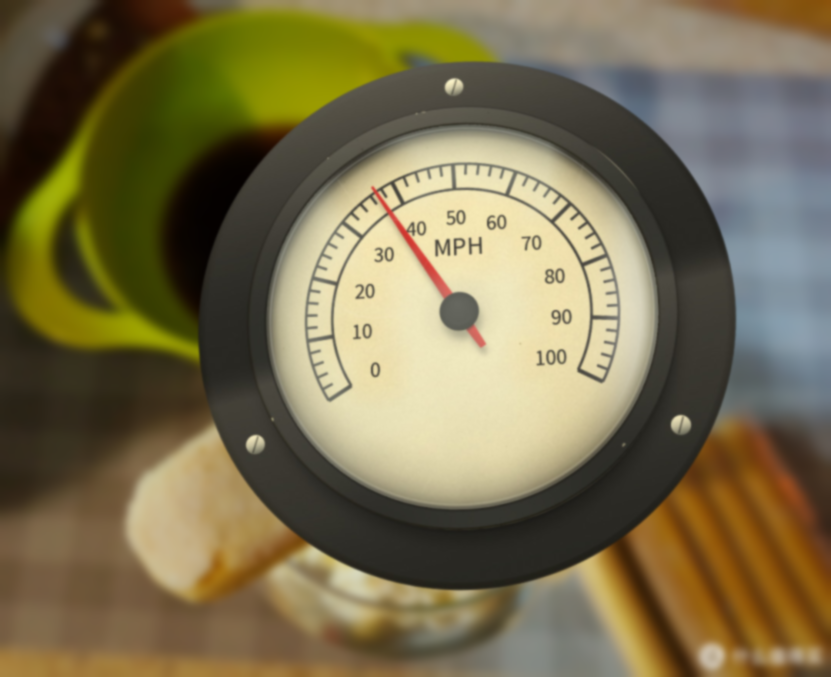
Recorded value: mph 37
